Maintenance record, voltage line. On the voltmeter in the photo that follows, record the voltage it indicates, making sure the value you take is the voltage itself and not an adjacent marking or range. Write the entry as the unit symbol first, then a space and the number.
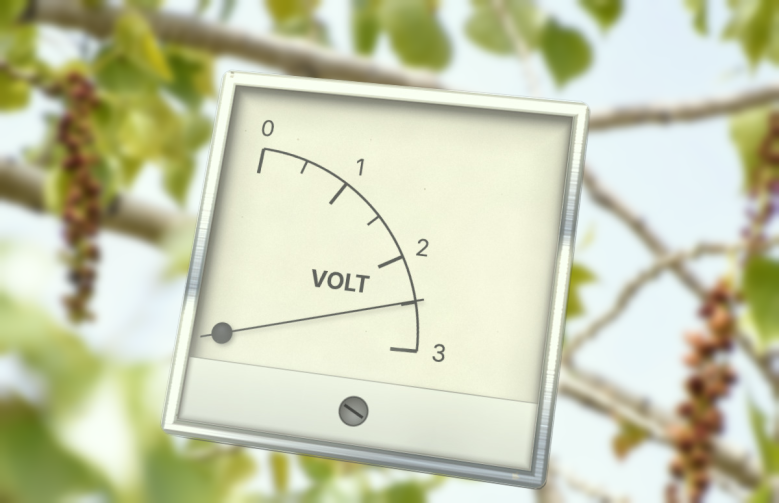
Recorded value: V 2.5
